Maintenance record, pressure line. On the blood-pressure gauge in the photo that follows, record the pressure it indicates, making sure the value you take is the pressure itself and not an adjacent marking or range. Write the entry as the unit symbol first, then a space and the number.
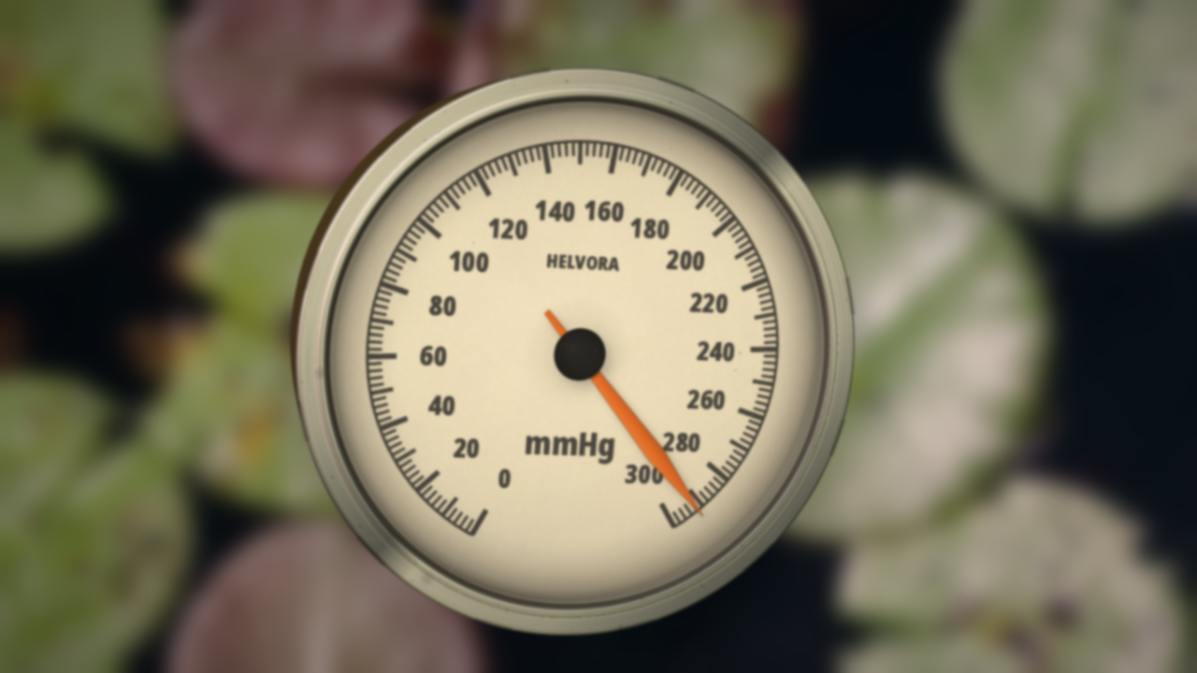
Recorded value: mmHg 292
